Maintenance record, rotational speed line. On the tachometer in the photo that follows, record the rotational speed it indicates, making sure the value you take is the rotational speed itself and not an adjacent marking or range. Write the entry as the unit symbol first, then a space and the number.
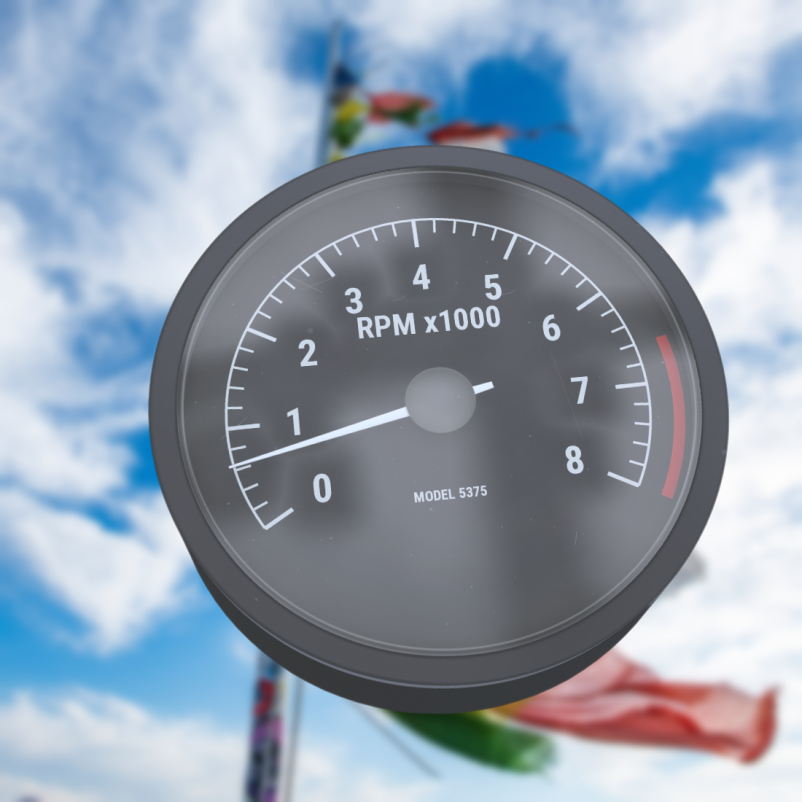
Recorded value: rpm 600
